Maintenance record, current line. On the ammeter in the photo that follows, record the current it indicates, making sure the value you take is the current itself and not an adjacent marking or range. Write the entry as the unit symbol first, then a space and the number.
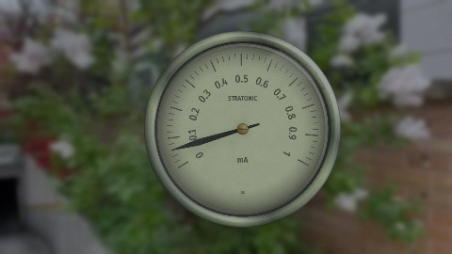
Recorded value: mA 0.06
